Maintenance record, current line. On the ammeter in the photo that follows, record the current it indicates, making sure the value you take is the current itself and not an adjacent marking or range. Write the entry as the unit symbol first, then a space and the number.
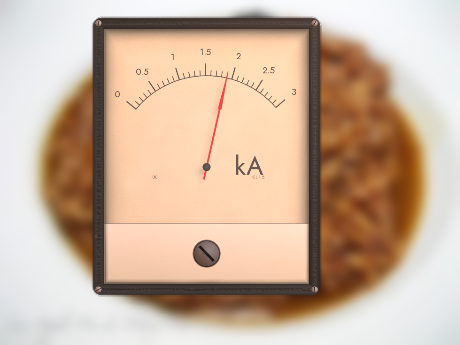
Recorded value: kA 1.9
